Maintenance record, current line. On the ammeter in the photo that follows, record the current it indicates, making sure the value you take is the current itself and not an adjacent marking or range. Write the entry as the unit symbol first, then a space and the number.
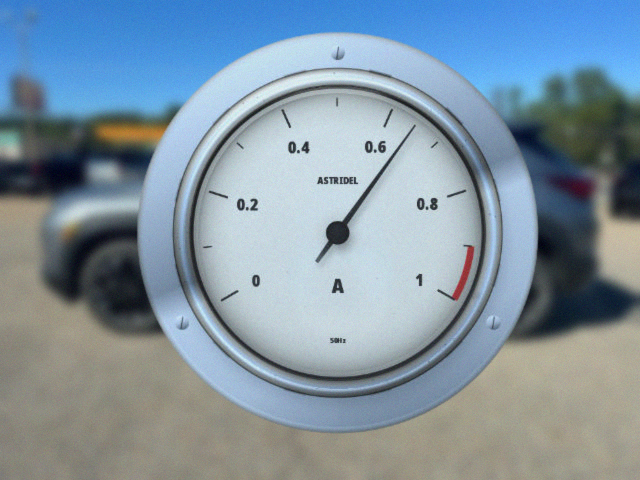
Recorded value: A 0.65
